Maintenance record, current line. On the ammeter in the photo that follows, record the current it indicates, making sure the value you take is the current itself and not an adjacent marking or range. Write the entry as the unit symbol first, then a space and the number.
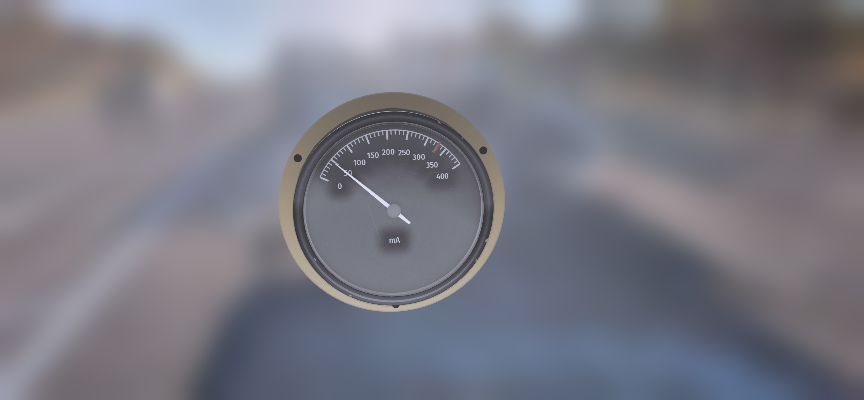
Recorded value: mA 50
